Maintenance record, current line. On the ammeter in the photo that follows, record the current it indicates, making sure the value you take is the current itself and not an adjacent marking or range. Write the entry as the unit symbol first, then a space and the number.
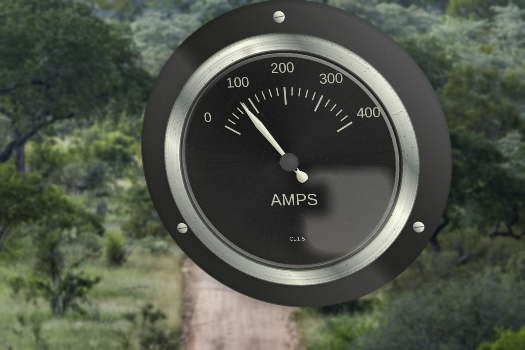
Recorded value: A 80
